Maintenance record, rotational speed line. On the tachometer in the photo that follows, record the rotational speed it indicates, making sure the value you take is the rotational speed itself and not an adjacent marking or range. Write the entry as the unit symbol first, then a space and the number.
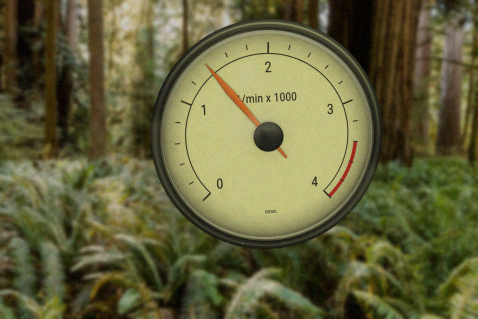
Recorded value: rpm 1400
